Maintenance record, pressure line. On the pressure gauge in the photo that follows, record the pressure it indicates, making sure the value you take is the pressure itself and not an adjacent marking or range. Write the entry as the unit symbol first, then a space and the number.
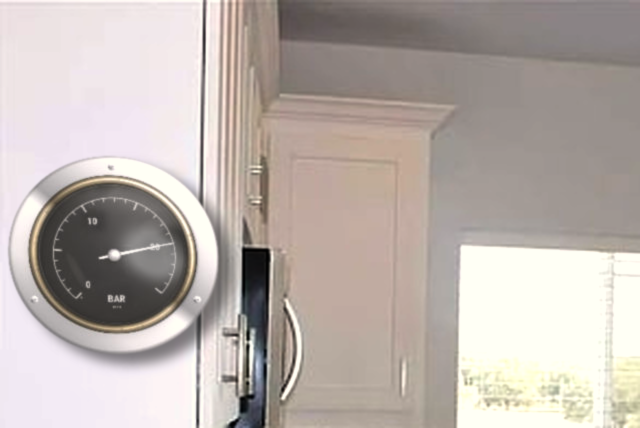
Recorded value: bar 20
